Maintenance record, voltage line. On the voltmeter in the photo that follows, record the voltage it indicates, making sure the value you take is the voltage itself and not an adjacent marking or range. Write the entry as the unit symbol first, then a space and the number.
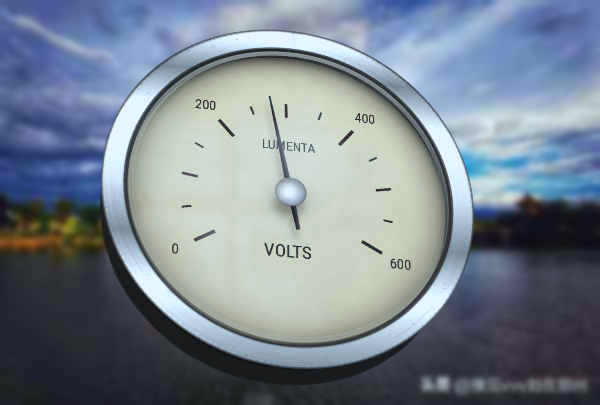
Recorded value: V 275
